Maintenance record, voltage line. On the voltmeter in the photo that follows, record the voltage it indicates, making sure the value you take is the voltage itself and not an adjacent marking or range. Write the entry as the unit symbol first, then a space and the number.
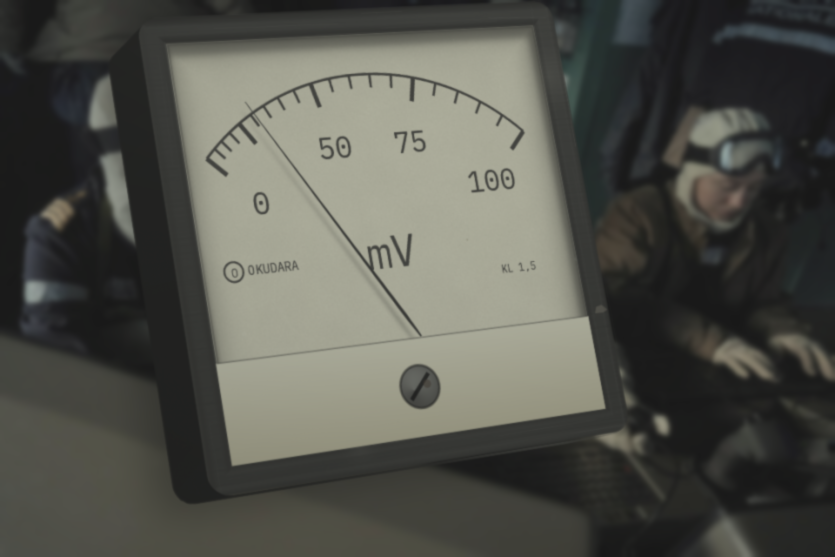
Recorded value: mV 30
